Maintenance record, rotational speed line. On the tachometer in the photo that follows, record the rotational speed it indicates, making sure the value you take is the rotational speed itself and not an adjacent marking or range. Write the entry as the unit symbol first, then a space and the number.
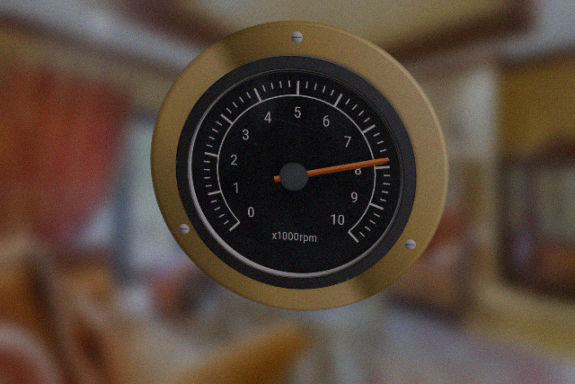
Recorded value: rpm 7800
